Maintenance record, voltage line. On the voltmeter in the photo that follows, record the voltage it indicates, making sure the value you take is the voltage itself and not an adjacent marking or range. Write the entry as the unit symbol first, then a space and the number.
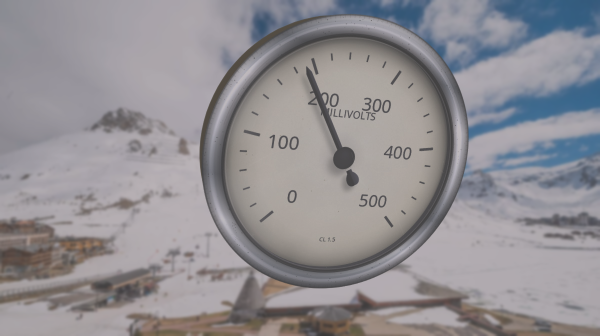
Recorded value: mV 190
